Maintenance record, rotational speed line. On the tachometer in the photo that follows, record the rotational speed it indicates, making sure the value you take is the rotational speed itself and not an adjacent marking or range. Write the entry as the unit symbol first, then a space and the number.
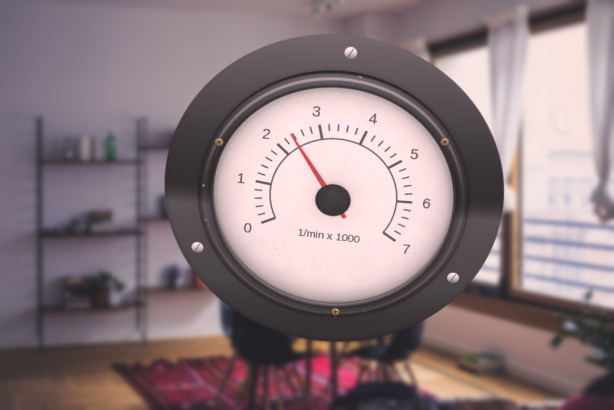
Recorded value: rpm 2400
